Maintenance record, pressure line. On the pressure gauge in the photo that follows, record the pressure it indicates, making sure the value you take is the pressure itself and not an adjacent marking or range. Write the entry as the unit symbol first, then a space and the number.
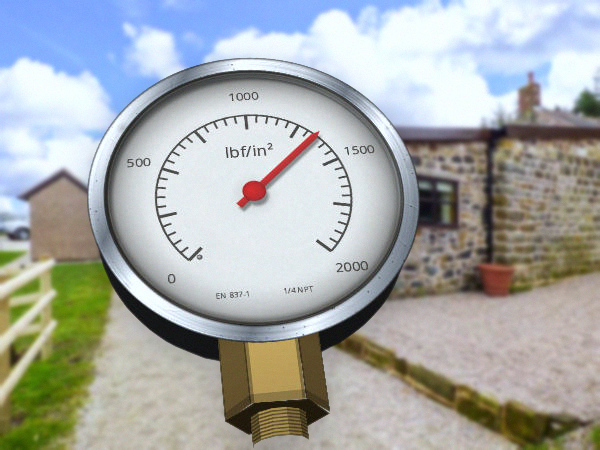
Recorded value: psi 1350
